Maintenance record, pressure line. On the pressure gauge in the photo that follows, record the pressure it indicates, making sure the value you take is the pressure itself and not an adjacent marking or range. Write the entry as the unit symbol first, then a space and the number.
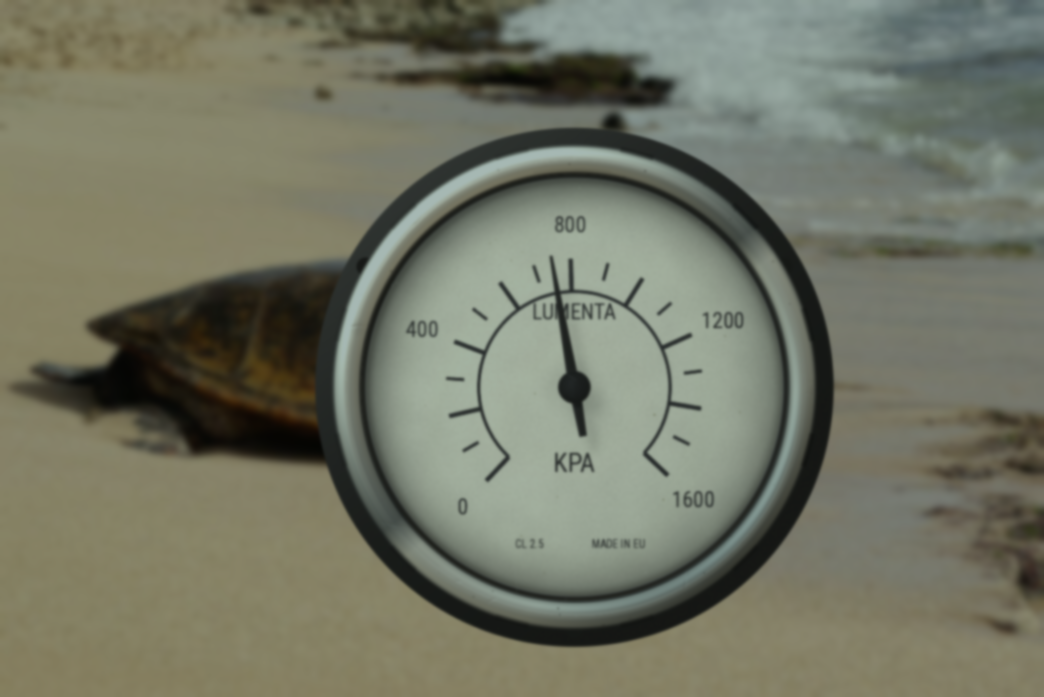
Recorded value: kPa 750
